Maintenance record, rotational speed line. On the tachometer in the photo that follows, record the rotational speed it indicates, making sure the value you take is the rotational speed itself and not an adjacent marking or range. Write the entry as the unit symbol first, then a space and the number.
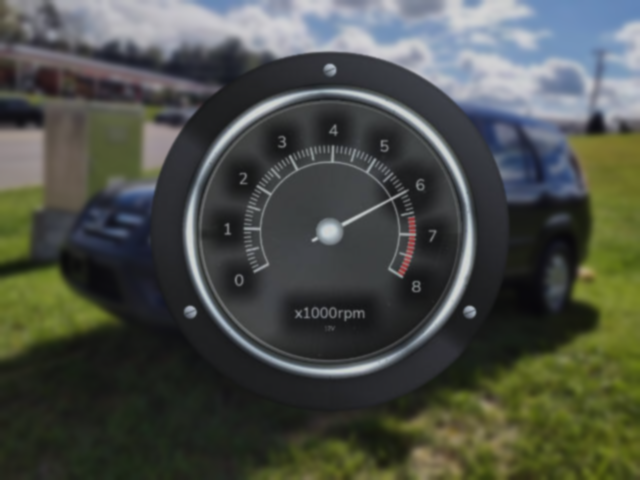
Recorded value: rpm 6000
